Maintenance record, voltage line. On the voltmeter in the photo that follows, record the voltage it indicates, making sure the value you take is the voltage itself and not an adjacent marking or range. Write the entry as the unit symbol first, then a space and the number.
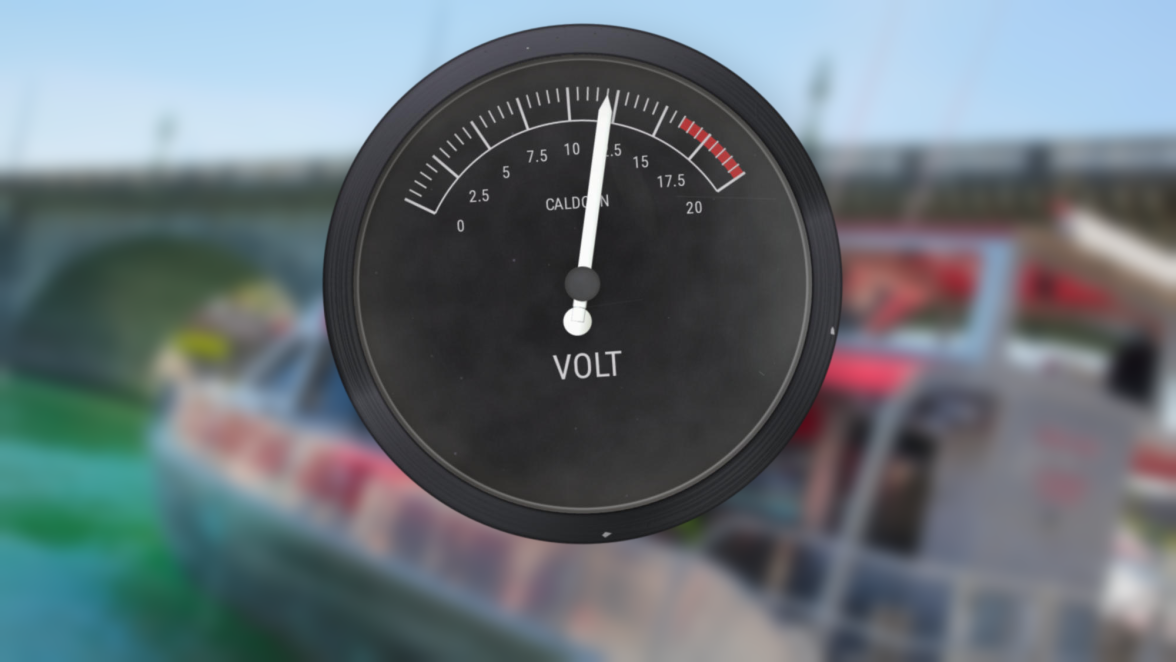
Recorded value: V 12
